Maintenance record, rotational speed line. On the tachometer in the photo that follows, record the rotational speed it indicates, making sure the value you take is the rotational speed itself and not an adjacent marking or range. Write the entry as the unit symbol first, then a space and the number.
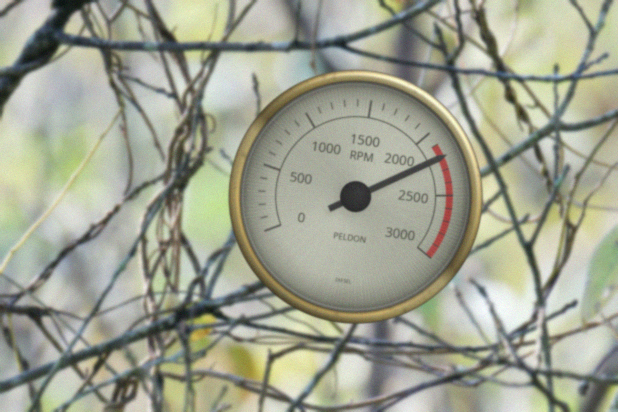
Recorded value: rpm 2200
